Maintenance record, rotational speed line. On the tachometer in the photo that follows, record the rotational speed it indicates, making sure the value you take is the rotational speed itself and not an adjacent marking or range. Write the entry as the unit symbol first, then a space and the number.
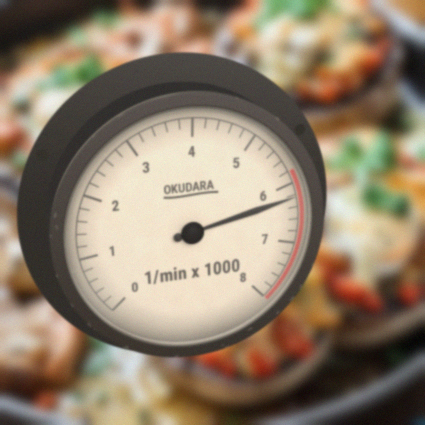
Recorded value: rpm 6200
